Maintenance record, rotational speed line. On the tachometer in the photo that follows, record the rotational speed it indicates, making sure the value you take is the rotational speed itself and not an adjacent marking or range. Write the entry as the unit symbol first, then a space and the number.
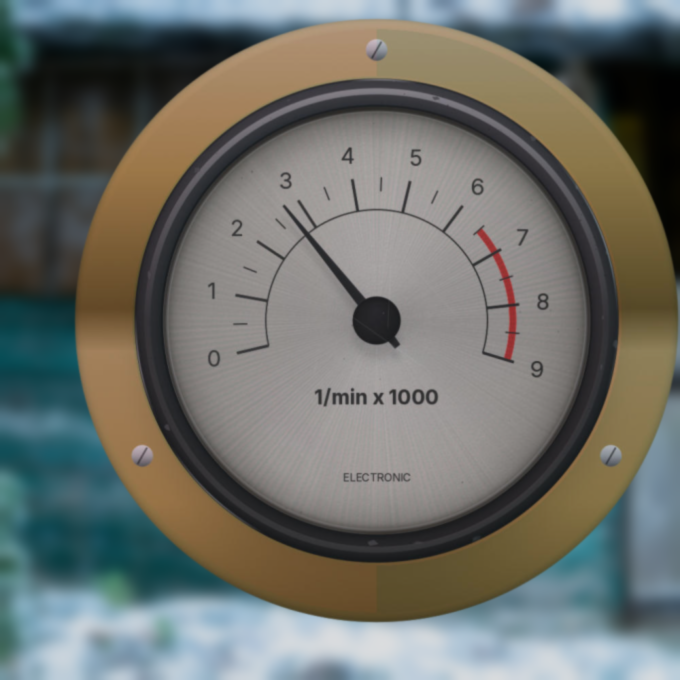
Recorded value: rpm 2750
